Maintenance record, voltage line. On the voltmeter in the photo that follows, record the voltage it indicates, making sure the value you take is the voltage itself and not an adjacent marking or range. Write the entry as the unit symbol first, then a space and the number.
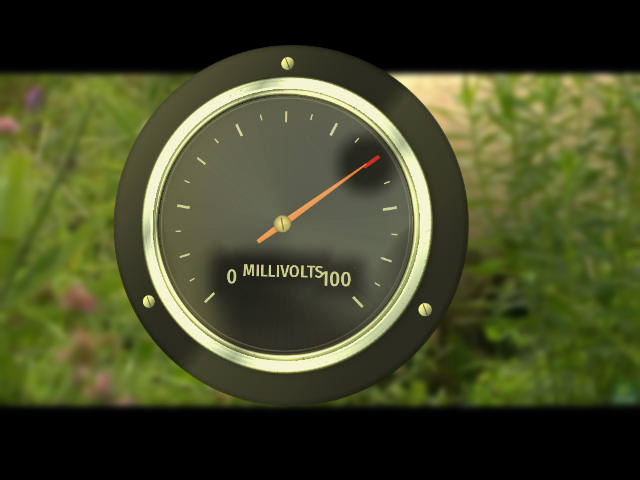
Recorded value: mV 70
